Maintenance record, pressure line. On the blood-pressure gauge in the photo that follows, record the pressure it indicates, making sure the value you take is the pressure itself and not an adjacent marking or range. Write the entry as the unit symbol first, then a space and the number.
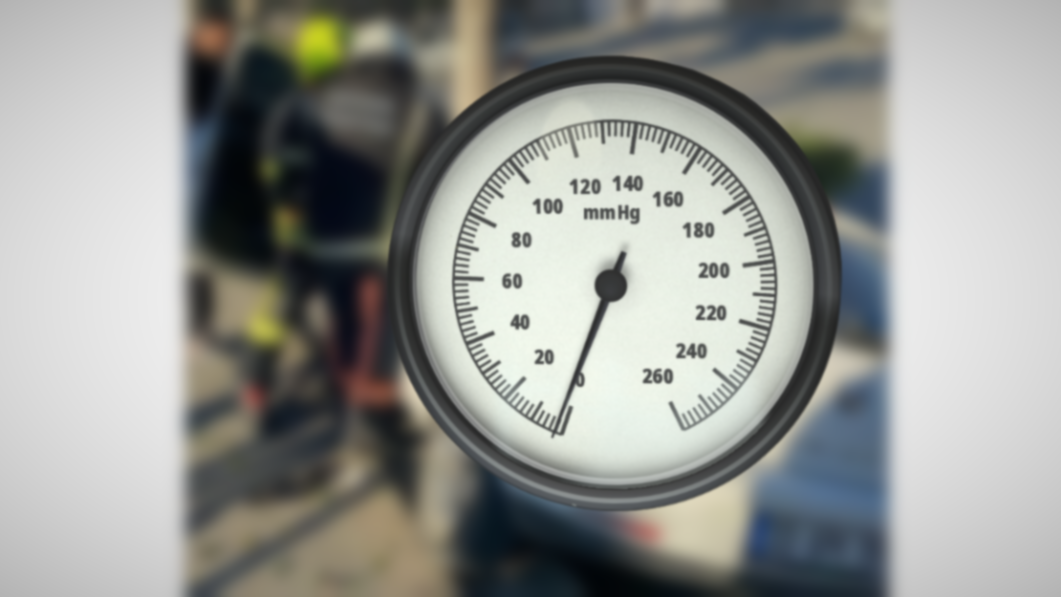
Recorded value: mmHg 2
